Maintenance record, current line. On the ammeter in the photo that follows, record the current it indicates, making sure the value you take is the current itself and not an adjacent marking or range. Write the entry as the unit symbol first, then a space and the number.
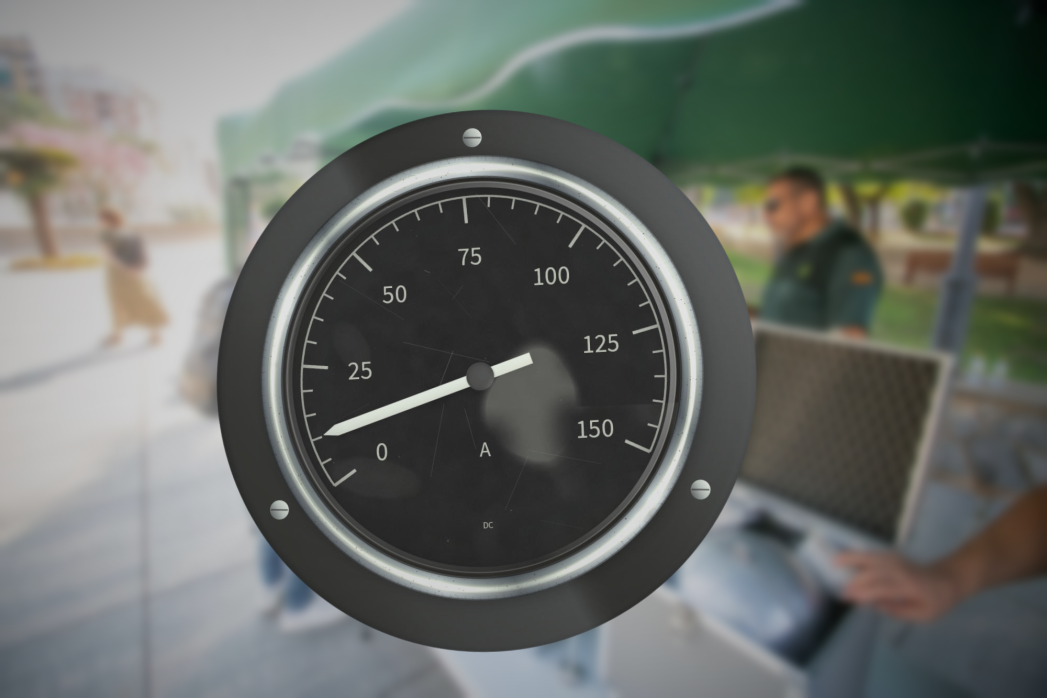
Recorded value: A 10
